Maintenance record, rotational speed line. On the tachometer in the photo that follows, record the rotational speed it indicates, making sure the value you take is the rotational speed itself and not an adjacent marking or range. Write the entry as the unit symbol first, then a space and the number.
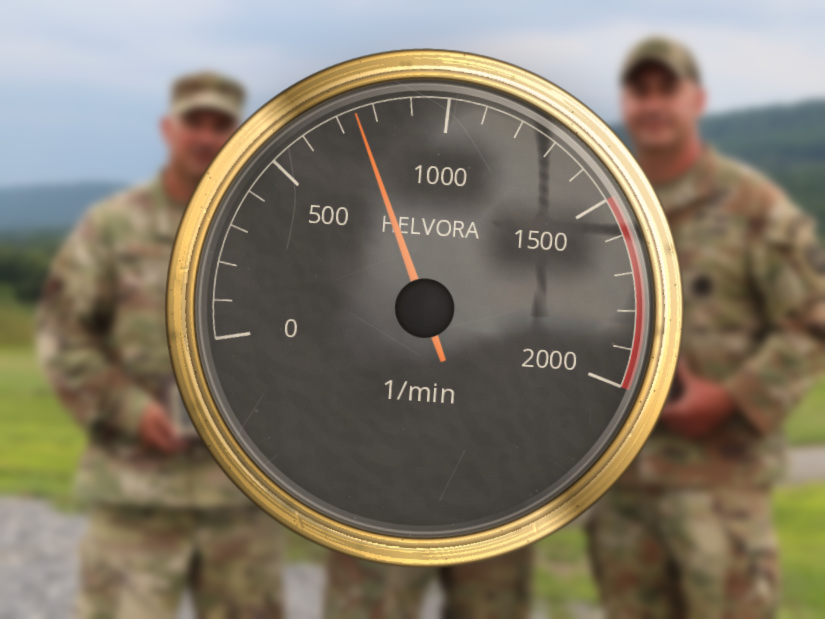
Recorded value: rpm 750
